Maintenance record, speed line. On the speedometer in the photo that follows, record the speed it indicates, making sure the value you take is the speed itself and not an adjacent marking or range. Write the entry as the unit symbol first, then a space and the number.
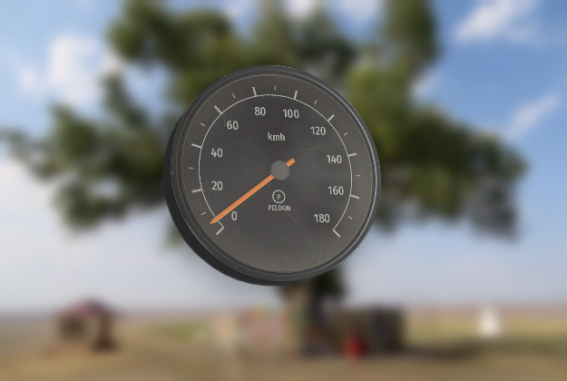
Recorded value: km/h 5
